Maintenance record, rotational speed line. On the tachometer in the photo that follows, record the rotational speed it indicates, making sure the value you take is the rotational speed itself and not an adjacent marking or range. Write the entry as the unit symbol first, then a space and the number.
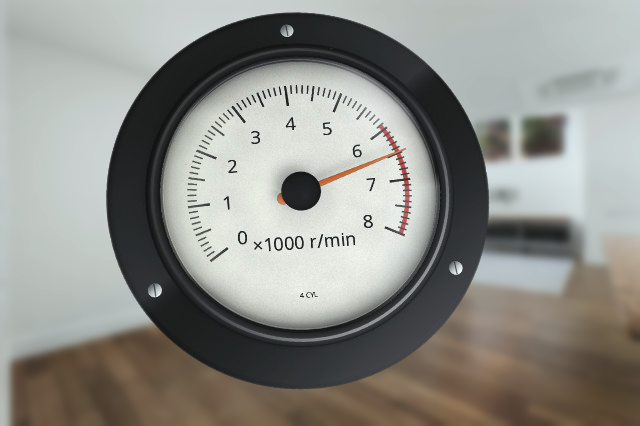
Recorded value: rpm 6500
